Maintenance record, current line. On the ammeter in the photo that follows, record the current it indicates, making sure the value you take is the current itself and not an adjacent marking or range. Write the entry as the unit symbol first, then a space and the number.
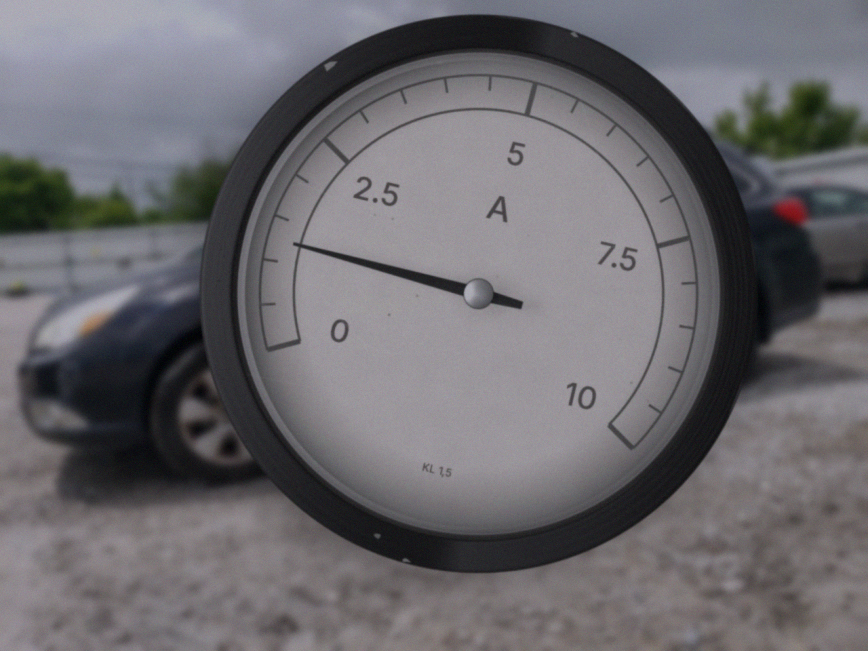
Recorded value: A 1.25
